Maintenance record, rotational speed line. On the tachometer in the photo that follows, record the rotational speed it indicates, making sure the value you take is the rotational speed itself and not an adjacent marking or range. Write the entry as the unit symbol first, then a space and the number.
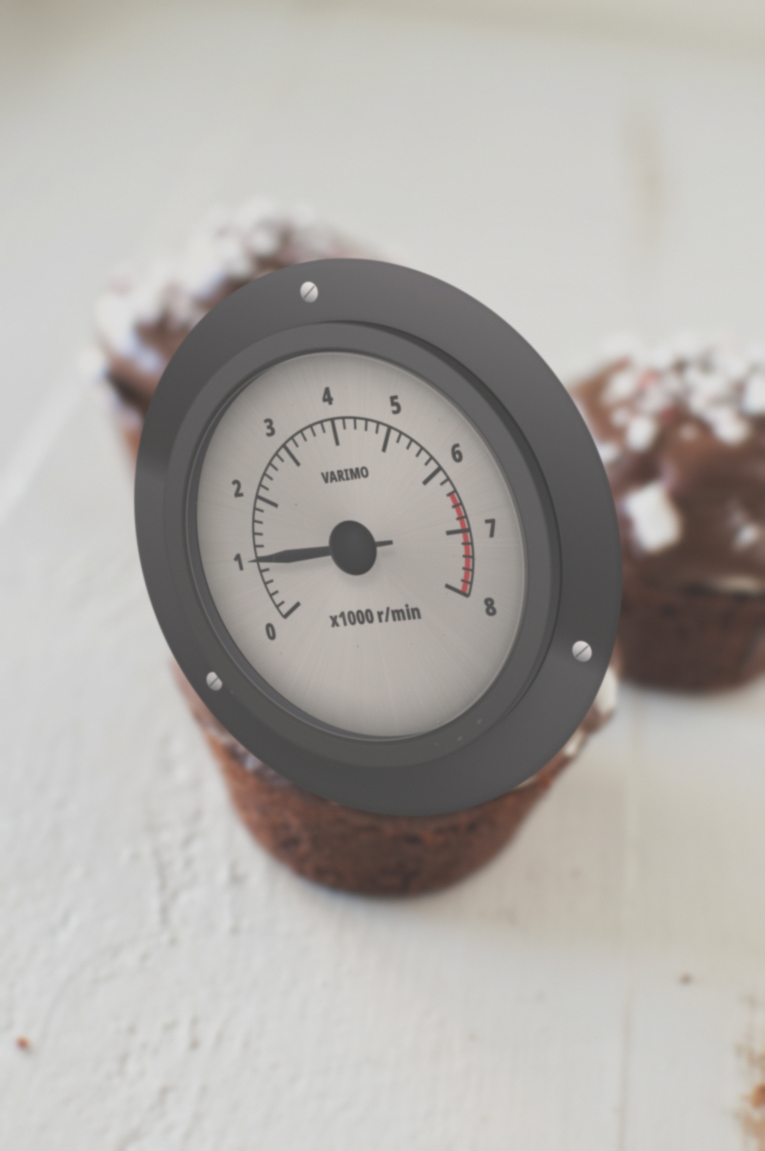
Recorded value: rpm 1000
